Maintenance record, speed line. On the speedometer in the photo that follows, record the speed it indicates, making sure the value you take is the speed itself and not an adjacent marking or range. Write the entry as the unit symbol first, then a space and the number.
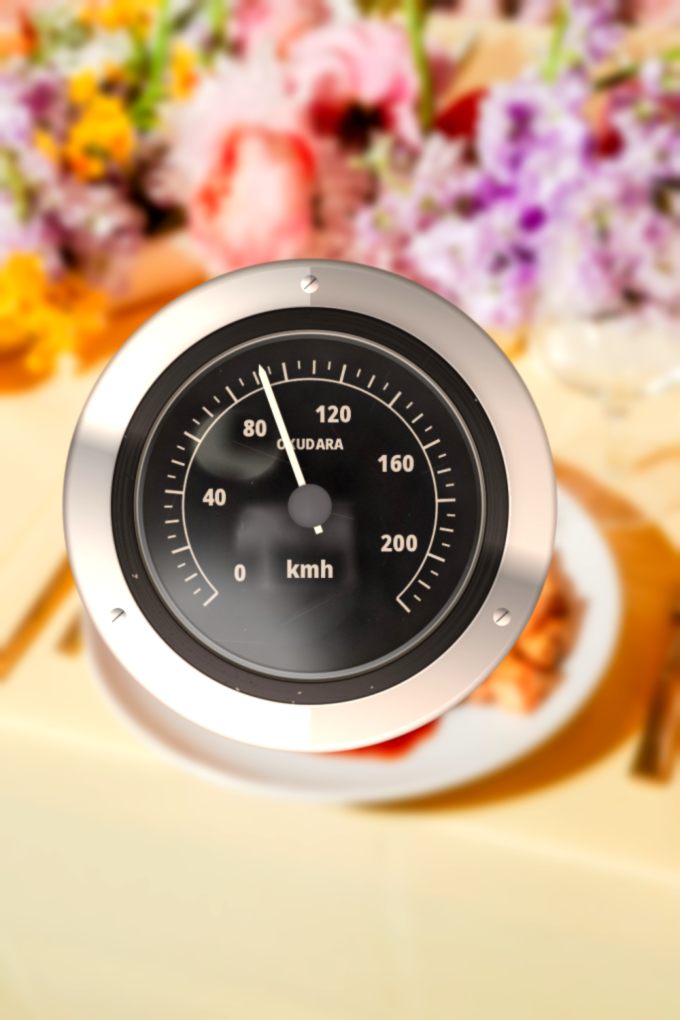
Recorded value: km/h 92.5
